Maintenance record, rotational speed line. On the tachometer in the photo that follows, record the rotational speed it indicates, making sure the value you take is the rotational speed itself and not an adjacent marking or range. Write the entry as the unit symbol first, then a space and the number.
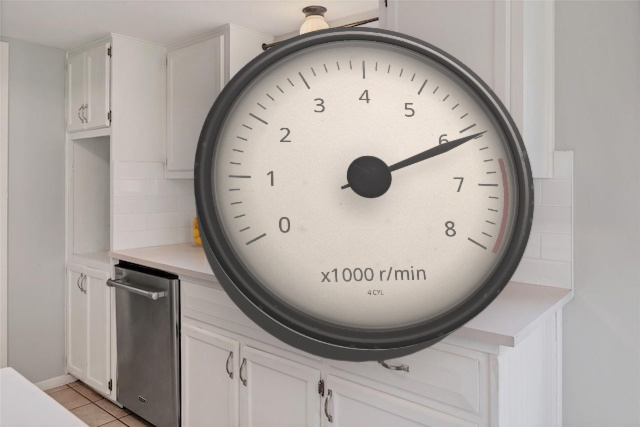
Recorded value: rpm 6200
